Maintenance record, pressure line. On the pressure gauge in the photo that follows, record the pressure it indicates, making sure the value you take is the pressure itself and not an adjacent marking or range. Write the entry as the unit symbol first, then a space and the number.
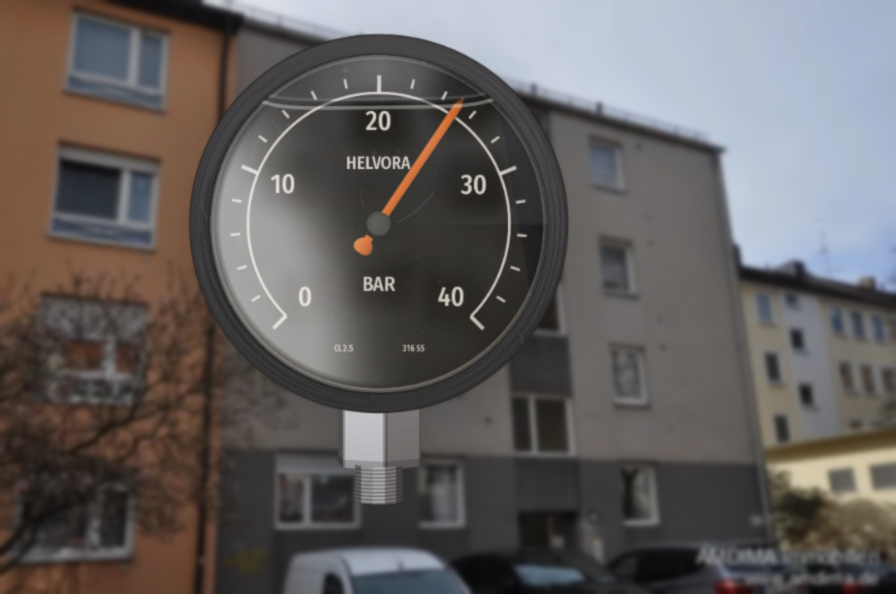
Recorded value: bar 25
